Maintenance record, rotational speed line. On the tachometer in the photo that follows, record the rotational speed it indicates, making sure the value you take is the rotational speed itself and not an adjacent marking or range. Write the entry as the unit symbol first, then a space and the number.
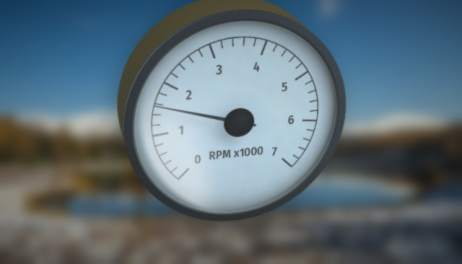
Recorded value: rpm 1600
